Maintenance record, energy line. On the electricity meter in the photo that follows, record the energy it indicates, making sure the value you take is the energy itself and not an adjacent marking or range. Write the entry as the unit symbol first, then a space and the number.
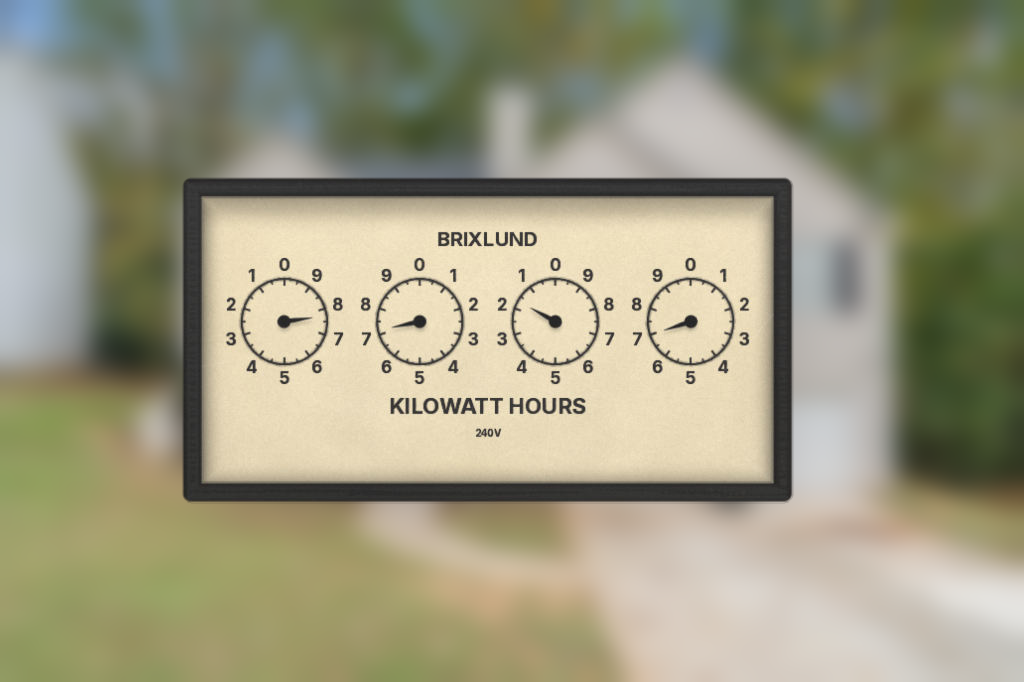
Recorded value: kWh 7717
